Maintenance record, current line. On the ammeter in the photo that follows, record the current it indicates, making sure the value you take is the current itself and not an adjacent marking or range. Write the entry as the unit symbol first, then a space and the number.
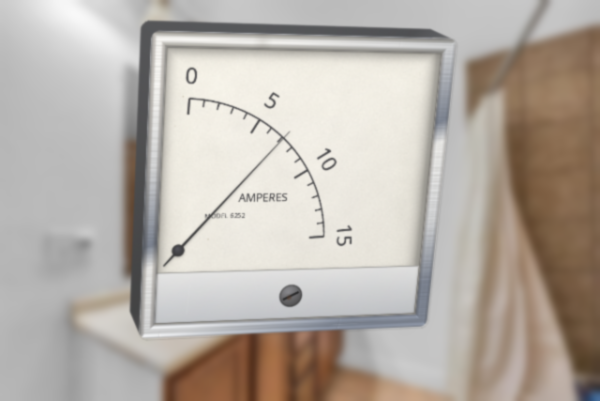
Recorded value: A 7
